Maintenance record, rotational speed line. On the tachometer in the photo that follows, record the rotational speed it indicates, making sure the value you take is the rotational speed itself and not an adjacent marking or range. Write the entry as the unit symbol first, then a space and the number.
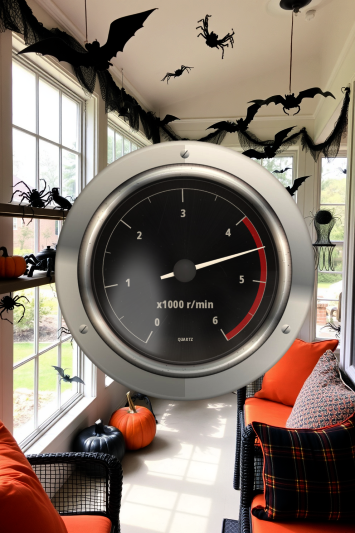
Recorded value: rpm 4500
